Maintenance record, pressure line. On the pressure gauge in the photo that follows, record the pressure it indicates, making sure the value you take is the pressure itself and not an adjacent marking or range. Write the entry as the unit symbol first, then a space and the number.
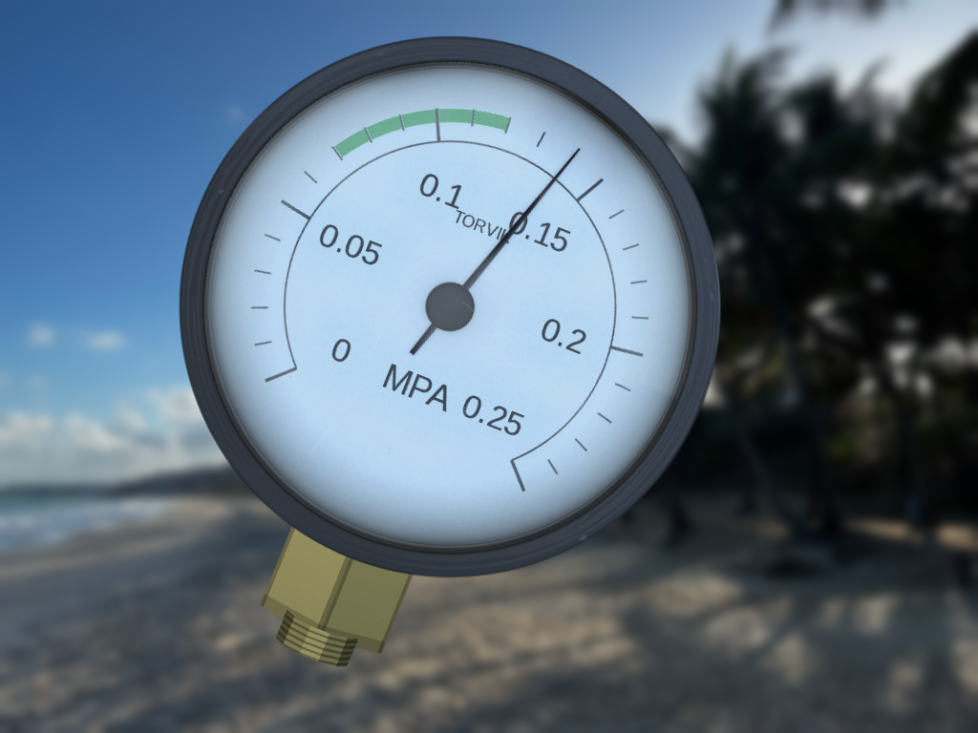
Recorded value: MPa 0.14
